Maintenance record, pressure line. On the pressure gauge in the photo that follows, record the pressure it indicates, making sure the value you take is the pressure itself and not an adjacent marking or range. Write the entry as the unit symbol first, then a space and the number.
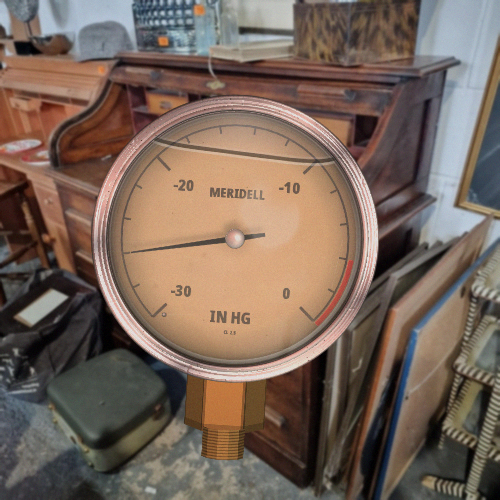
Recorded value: inHg -26
